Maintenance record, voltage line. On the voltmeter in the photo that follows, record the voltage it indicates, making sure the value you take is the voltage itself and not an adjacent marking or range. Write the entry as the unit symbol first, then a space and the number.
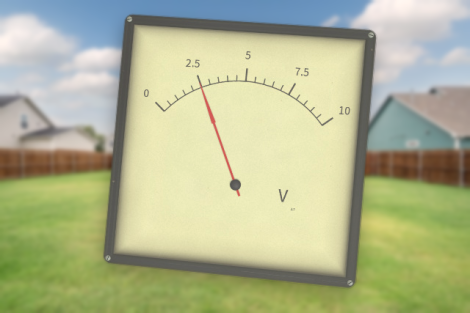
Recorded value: V 2.5
